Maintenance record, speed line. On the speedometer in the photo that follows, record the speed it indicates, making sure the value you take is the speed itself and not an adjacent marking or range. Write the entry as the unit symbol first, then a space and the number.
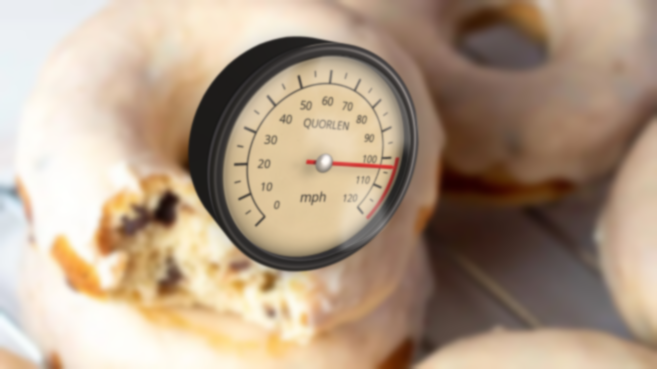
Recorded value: mph 102.5
